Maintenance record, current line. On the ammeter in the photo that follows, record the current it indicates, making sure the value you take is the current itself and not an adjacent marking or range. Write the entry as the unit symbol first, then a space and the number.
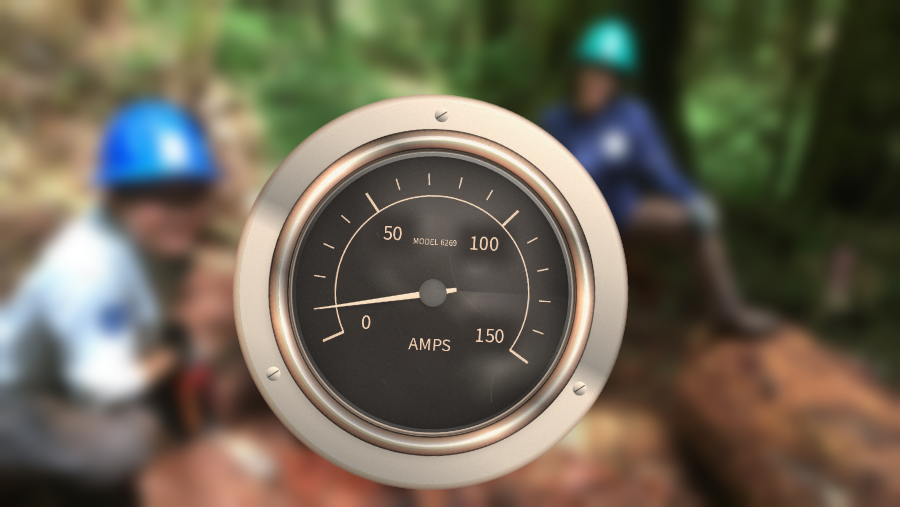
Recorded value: A 10
